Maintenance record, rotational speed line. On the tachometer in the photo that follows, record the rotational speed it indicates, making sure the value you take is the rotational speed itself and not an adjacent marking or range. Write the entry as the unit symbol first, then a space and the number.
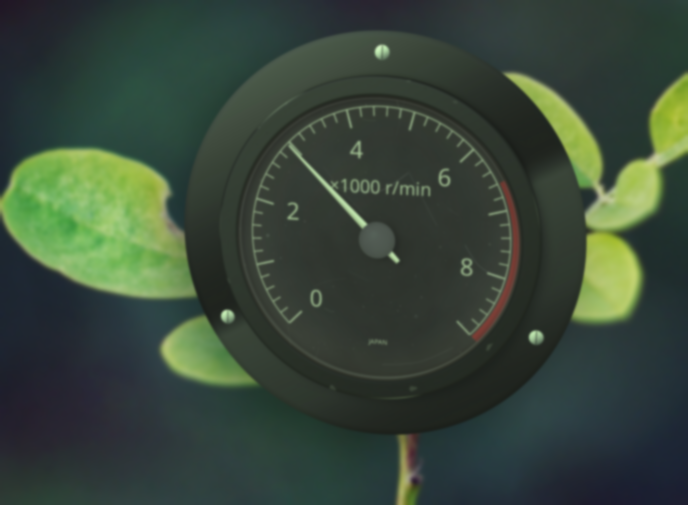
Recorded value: rpm 3000
